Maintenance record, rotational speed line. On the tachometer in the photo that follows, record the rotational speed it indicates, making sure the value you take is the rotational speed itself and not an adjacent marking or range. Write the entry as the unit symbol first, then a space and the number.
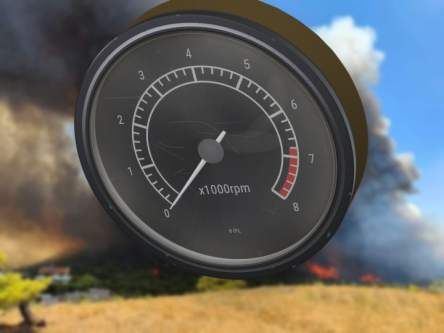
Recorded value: rpm 0
